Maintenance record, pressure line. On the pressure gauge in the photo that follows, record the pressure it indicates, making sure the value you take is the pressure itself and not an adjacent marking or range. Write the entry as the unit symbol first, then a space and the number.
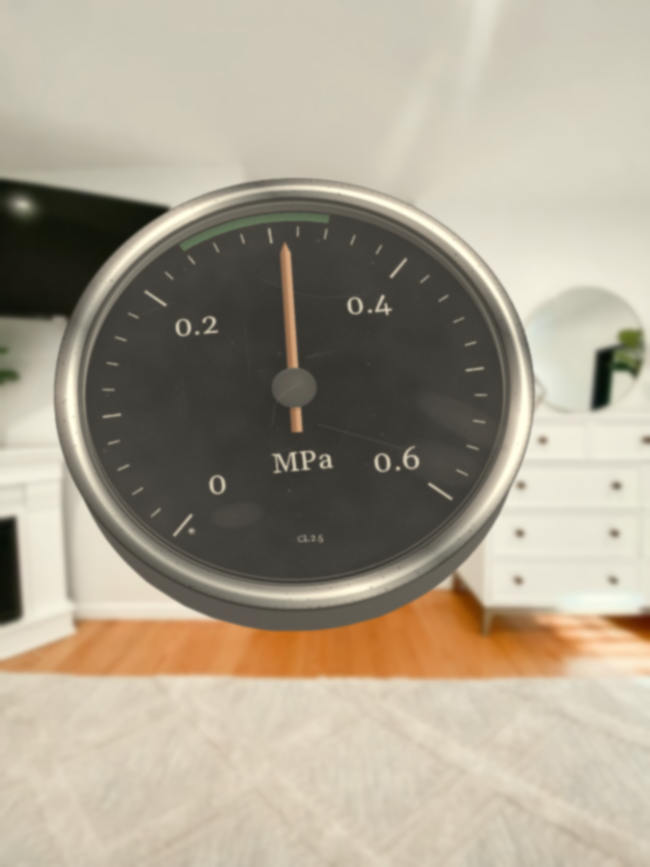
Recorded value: MPa 0.31
